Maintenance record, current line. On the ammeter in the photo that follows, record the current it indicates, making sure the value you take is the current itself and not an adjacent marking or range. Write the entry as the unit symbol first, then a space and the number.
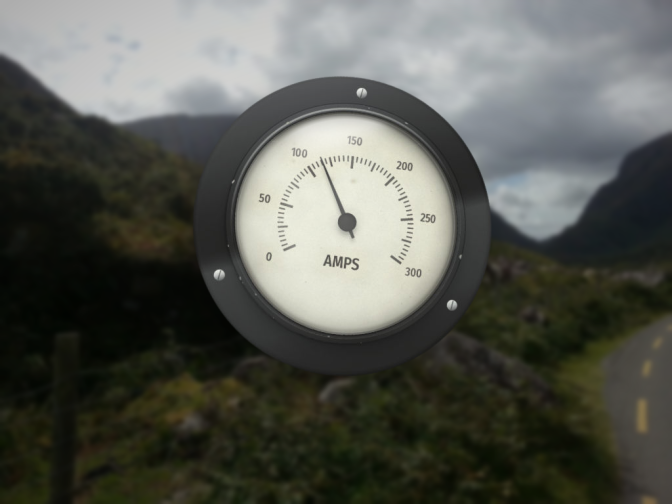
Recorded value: A 115
